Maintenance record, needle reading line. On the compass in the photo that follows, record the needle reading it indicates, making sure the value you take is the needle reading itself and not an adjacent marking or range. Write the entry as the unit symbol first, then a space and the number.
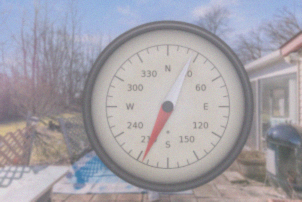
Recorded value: ° 205
